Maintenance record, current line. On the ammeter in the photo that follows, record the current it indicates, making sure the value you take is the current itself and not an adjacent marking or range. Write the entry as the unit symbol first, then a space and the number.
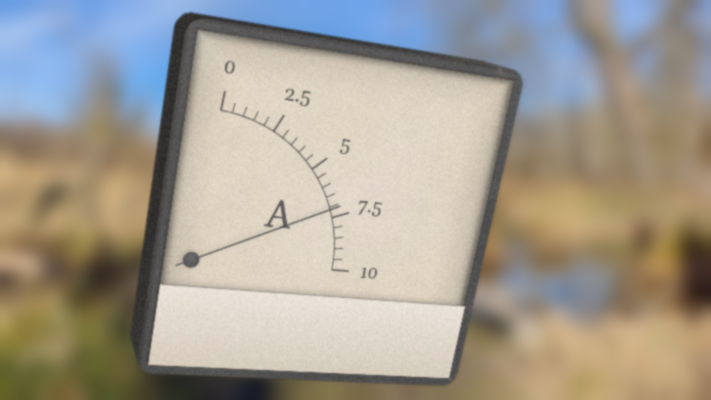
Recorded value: A 7
